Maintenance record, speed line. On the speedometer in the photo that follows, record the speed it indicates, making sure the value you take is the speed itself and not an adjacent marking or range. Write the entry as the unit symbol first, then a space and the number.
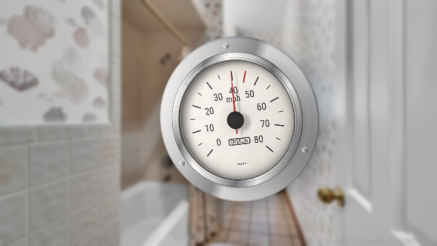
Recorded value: mph 40
